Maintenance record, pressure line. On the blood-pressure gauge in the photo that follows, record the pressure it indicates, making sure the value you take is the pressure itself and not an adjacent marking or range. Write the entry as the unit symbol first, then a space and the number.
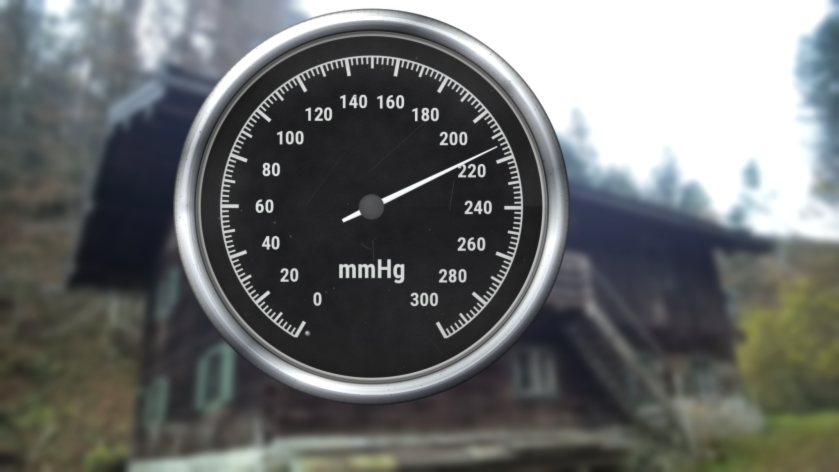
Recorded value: mmHg 214
